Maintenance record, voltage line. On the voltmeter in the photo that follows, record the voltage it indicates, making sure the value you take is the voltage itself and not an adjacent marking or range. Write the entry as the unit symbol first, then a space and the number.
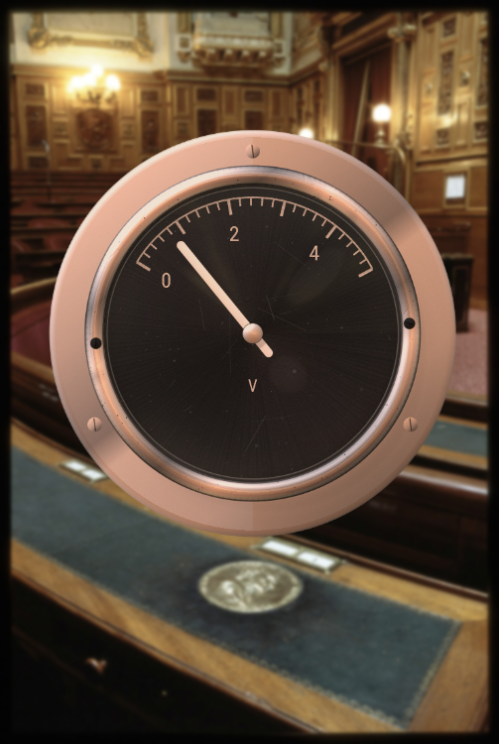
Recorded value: V 0.8
